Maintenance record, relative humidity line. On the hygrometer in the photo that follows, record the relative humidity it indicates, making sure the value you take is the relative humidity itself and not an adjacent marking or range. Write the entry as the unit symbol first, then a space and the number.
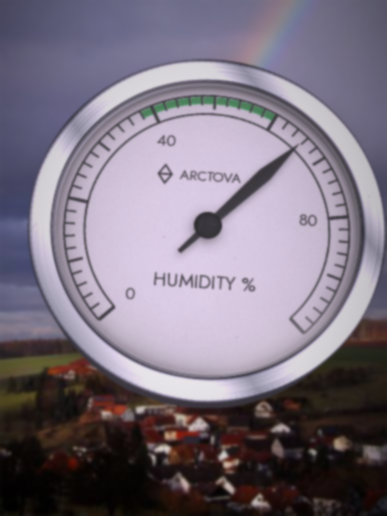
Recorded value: % 66
